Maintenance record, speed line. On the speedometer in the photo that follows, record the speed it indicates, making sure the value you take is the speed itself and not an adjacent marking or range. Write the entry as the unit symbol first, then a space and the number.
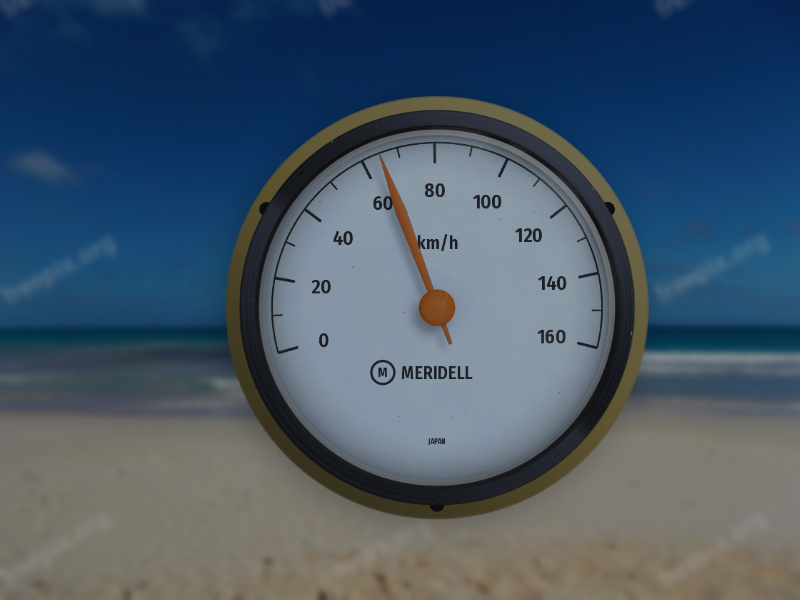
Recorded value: km/h 65
